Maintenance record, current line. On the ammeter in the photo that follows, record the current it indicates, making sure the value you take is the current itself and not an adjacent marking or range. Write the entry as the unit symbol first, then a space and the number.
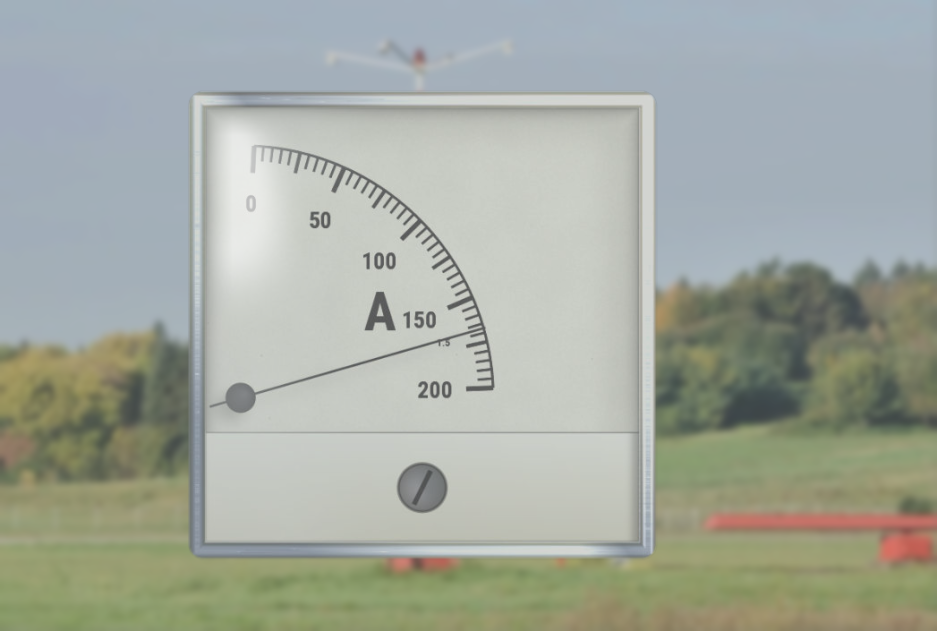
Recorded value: A 167.5
